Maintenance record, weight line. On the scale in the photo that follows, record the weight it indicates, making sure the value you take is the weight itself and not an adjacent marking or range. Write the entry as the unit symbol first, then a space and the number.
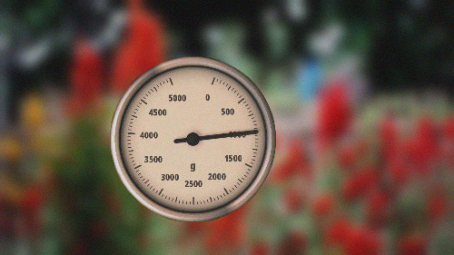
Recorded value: g 1000
